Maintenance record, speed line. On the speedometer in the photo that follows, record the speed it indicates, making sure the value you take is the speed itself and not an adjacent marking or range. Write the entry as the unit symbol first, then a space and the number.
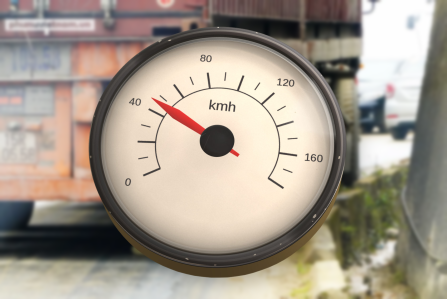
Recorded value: km/h 45
